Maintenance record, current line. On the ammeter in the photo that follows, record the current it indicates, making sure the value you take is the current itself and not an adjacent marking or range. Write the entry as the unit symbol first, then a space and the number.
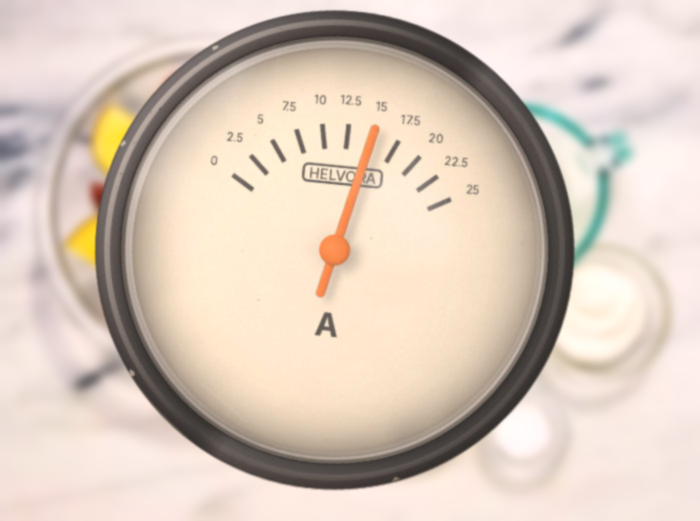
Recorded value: A 15
